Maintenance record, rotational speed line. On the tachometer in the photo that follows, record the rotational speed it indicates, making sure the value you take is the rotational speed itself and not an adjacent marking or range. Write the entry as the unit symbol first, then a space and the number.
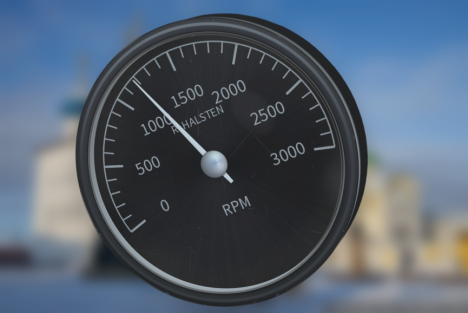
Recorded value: rpm 1200
